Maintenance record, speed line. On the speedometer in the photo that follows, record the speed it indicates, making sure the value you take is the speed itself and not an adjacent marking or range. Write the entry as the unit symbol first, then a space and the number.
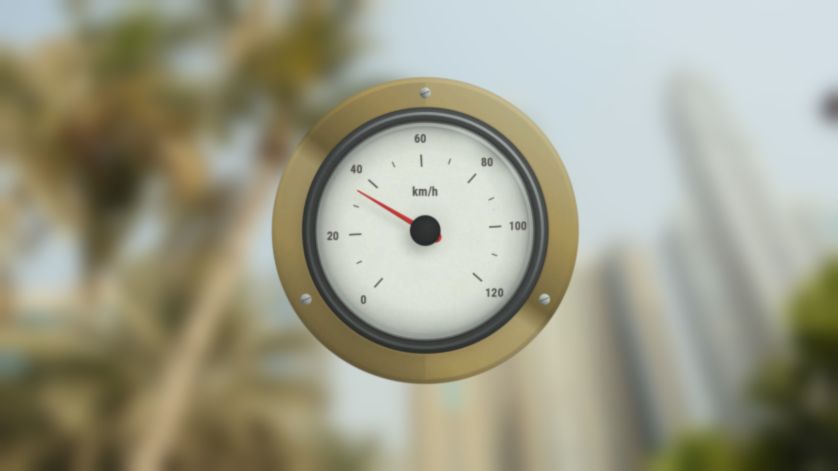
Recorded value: km/h 35
